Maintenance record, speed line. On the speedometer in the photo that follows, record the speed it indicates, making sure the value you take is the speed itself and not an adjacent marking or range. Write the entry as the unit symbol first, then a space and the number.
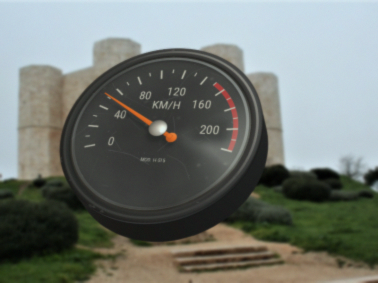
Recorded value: km/h 50
